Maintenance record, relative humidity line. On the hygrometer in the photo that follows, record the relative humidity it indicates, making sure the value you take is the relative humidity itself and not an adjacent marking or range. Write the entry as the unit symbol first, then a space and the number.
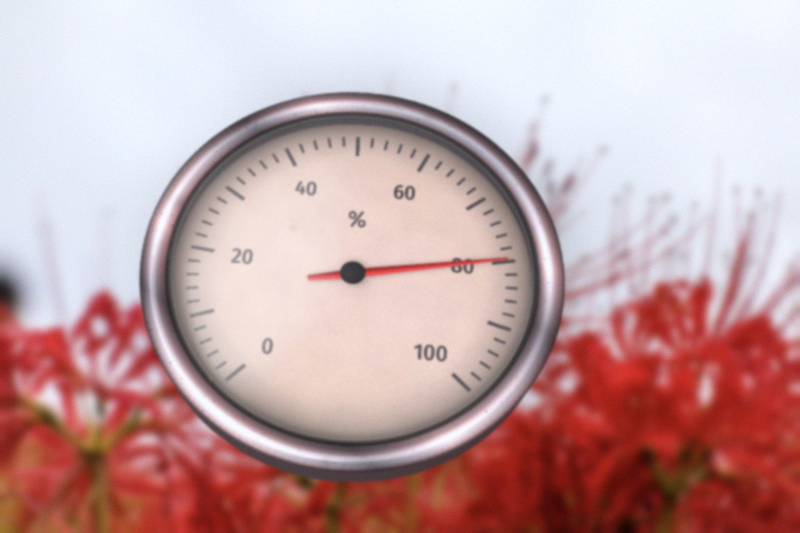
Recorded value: % 80
